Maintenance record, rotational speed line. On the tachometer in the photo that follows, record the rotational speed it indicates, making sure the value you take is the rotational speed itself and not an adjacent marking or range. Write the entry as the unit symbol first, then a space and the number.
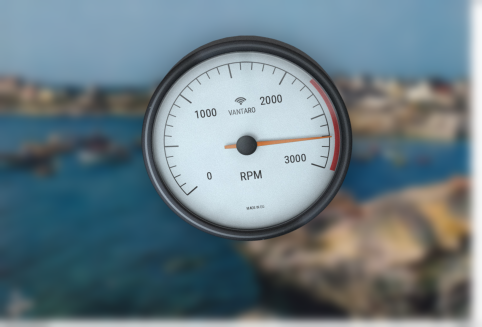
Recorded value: rpm 2700
